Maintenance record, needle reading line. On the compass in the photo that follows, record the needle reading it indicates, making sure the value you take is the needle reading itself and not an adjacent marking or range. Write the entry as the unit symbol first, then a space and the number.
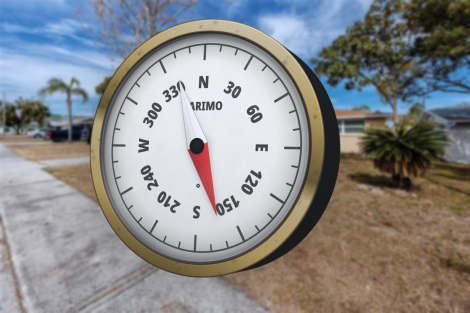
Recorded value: ° 160
